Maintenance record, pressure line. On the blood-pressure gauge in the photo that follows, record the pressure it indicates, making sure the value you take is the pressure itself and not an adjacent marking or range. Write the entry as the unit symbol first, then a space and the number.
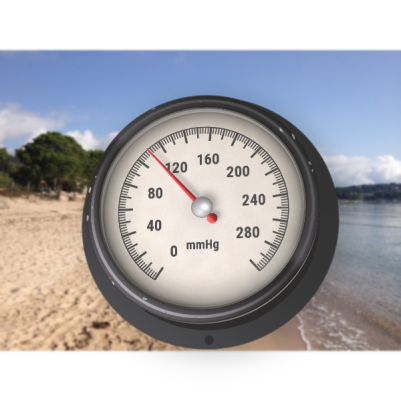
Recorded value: mmHg 110
